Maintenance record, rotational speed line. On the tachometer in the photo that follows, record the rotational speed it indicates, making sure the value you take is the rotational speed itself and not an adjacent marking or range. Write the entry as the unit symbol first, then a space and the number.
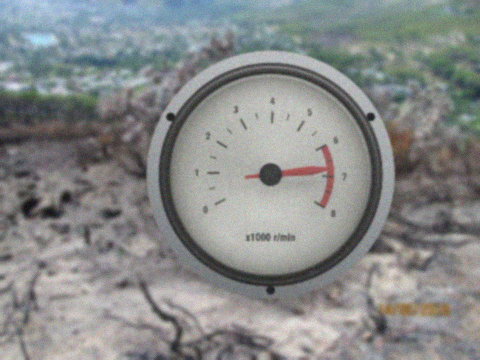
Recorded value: rpm 6750
